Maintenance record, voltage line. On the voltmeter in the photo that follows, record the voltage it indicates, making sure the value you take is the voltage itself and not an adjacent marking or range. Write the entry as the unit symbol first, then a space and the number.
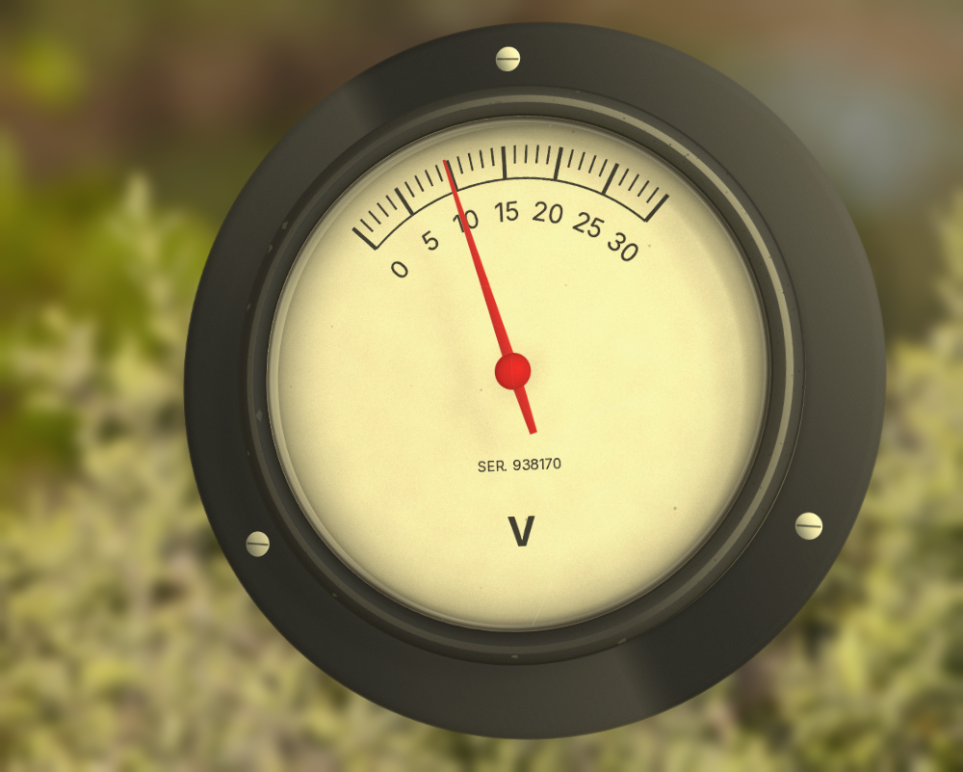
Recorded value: V 10
